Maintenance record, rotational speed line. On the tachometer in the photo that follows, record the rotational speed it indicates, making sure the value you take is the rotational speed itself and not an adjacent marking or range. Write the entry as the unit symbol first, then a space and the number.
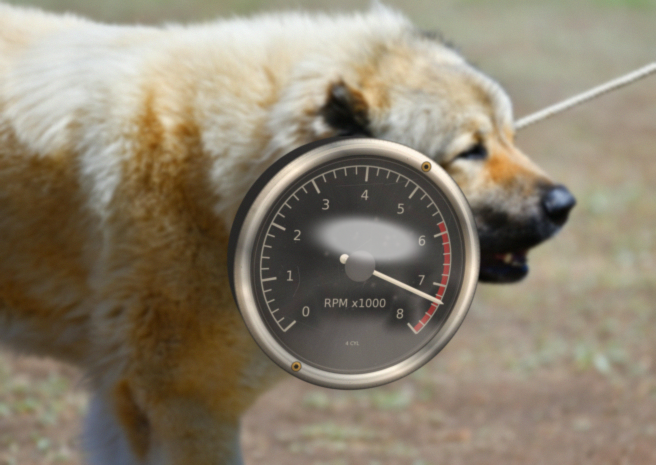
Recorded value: rpm 7300
